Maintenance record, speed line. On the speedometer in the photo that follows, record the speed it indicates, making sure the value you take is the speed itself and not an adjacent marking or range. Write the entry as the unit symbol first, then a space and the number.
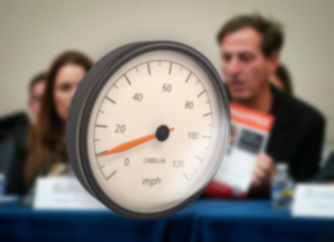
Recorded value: mph 10
